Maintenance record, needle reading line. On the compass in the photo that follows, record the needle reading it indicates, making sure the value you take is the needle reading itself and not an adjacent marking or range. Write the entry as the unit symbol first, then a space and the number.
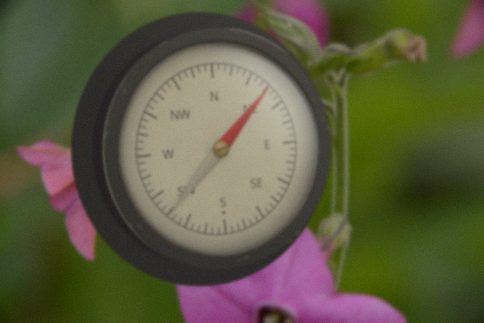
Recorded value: ° 45
